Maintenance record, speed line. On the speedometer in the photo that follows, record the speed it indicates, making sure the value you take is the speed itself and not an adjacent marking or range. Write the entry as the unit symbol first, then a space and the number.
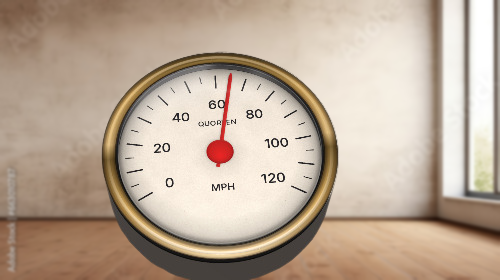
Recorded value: mph 65
